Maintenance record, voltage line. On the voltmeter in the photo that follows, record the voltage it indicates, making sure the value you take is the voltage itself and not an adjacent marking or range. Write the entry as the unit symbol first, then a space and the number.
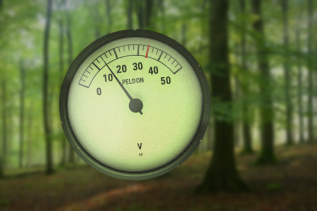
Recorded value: V 14
